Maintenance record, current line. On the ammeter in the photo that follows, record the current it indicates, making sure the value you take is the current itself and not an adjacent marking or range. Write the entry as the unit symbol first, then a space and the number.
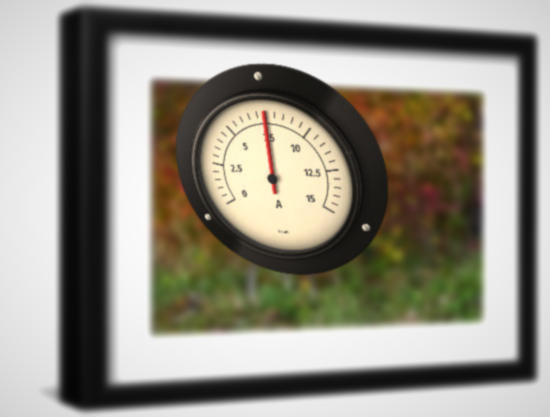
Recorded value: A 7.5
